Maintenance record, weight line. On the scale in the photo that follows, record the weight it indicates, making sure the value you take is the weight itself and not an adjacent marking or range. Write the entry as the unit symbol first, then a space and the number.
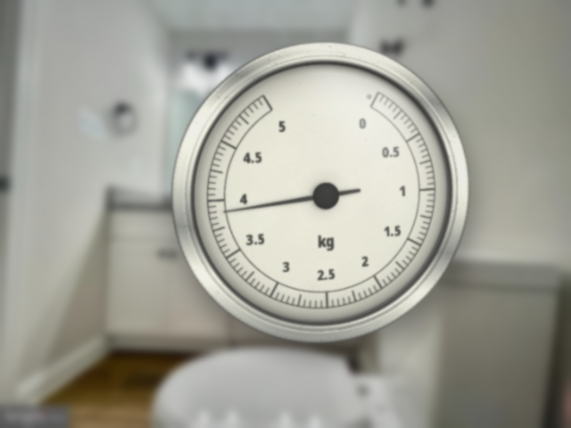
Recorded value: kg 3.9
